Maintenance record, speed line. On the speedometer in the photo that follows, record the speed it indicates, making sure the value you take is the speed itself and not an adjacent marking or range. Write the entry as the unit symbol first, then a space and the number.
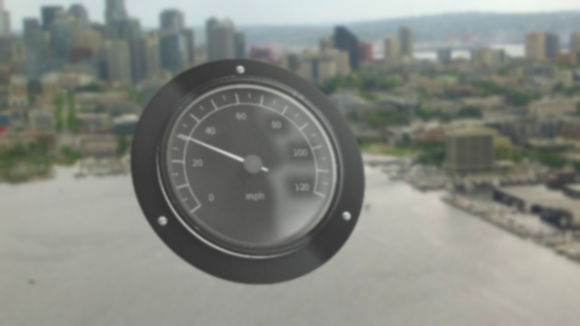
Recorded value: mph 30
